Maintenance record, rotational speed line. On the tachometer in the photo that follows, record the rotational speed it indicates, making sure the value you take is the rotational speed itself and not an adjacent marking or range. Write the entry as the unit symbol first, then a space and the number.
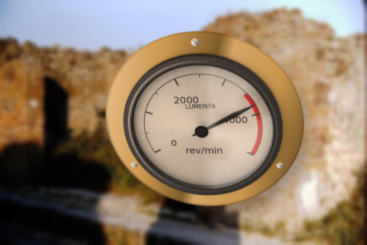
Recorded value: rpm 3750
